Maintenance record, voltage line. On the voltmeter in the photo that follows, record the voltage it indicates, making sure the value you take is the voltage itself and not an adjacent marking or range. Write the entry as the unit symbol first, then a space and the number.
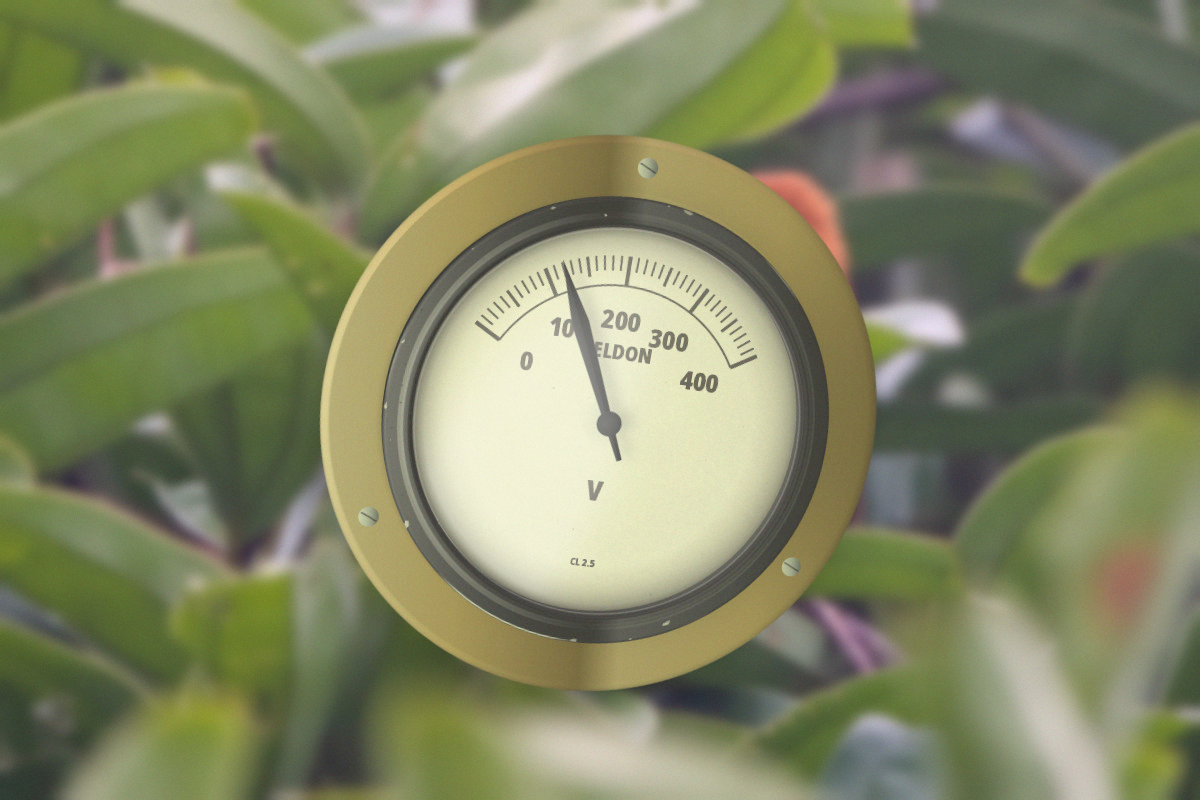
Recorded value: V 120
